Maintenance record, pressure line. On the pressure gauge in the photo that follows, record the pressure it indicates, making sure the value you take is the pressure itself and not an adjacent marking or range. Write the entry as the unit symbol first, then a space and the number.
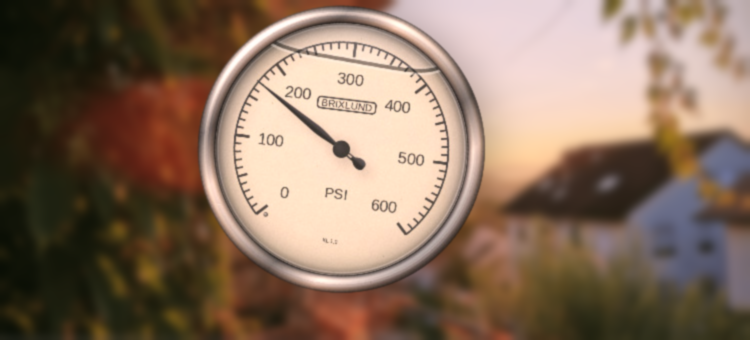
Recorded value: psi 170
